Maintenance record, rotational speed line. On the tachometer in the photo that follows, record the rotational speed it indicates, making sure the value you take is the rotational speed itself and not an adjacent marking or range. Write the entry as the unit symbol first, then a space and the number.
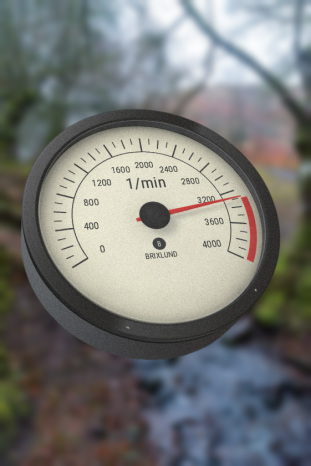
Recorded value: rpm 3300
